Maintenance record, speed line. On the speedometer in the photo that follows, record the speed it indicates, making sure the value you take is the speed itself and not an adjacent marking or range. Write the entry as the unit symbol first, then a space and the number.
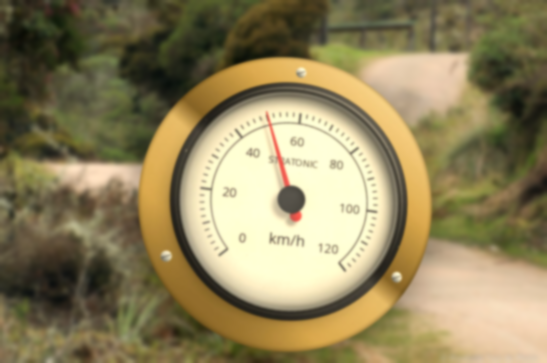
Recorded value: km/h 50
